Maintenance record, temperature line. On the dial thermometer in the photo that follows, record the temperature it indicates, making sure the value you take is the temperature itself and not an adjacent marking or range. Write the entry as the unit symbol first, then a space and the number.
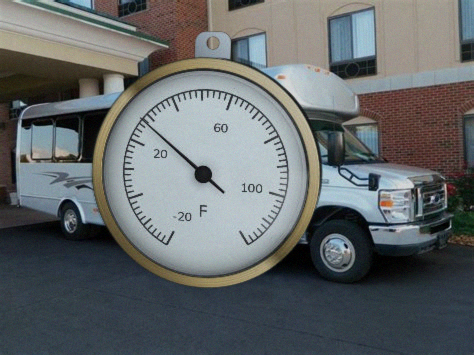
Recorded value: °F 28
